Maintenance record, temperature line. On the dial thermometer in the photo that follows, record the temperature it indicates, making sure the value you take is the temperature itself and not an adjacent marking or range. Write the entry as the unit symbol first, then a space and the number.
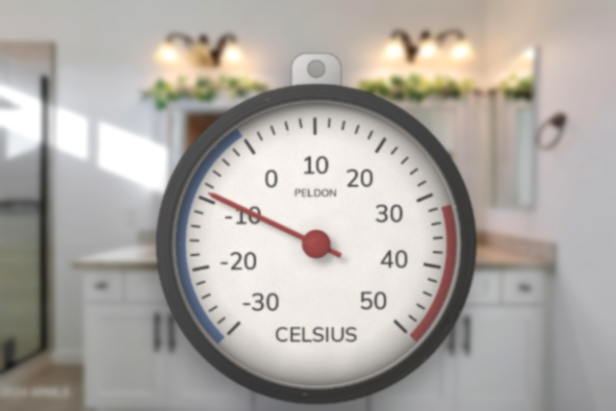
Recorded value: °C -9
